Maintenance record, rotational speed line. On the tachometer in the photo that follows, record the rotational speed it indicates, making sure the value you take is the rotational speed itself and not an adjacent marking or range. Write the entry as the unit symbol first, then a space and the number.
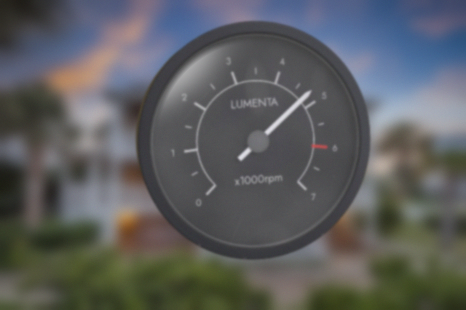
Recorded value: rpm 4750
